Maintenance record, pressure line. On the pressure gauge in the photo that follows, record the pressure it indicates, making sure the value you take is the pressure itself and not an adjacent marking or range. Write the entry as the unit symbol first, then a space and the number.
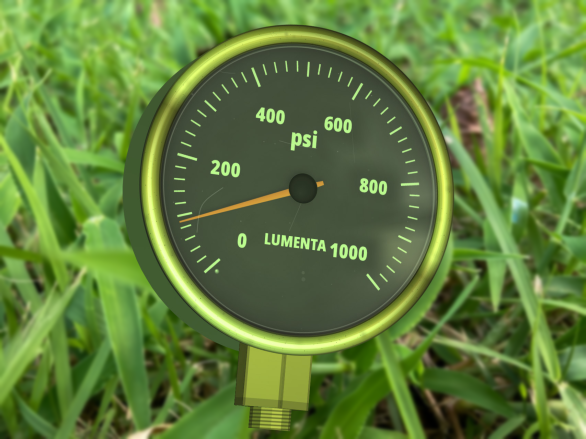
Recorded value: psi 90
